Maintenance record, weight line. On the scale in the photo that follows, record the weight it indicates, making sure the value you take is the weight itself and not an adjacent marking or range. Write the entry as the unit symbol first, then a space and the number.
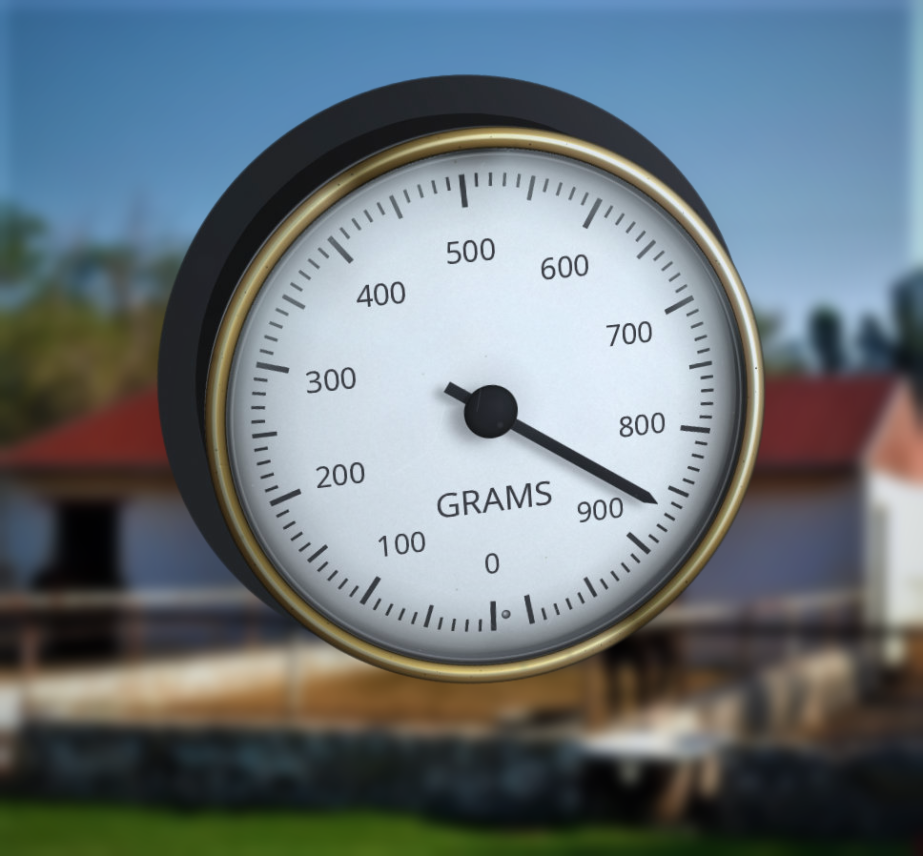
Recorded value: g 865
